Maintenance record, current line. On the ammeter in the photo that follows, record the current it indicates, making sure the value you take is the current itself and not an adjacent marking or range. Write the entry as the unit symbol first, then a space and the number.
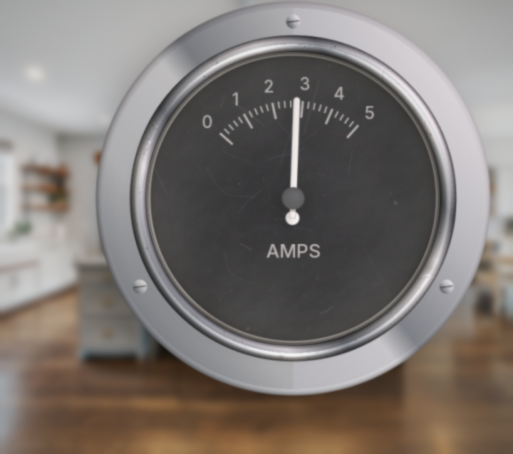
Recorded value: A 2.8
